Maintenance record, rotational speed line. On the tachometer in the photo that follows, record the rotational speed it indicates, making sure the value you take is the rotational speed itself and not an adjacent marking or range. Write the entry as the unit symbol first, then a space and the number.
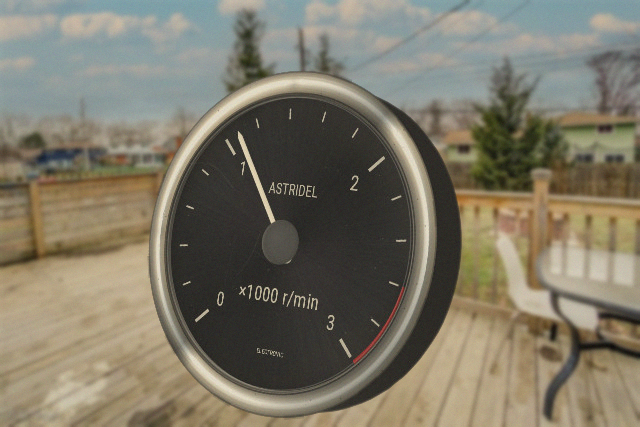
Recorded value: rpm 1100
